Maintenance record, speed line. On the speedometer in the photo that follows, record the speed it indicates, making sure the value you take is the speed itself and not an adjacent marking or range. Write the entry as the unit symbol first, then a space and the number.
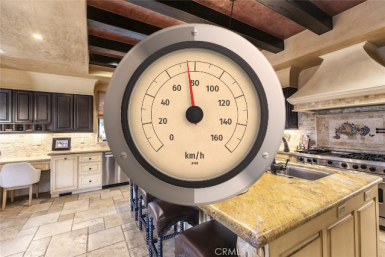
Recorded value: km/h 75
